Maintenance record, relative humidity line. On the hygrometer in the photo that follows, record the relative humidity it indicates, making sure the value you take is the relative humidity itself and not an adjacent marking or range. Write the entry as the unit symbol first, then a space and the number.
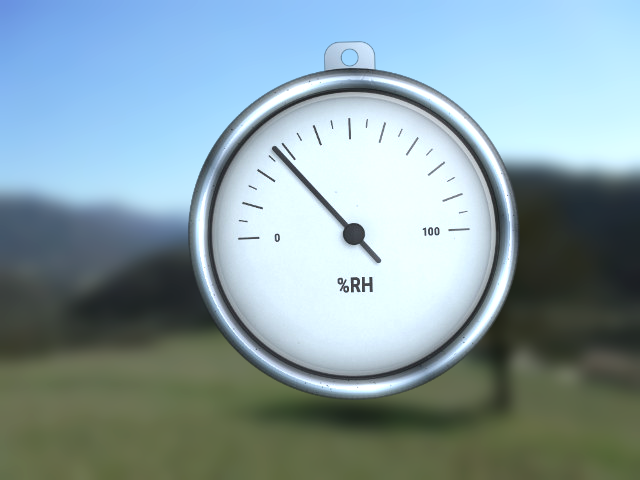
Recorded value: % 27.5
